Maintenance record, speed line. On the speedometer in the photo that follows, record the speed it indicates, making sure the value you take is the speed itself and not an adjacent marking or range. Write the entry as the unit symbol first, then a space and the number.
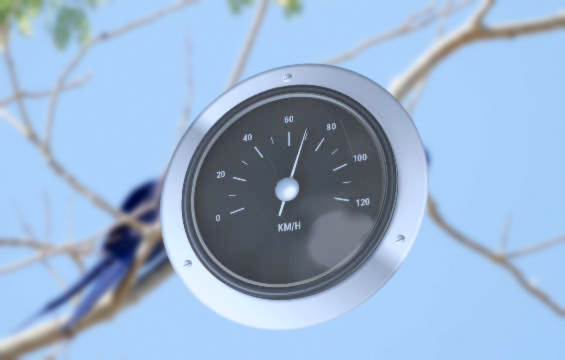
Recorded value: km/h 70
